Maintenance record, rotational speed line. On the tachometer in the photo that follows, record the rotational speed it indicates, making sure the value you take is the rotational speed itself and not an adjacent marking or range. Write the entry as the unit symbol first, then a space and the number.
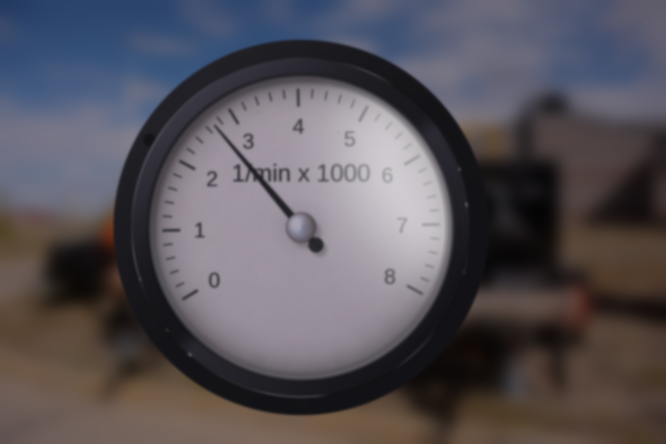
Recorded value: rpm 2700
